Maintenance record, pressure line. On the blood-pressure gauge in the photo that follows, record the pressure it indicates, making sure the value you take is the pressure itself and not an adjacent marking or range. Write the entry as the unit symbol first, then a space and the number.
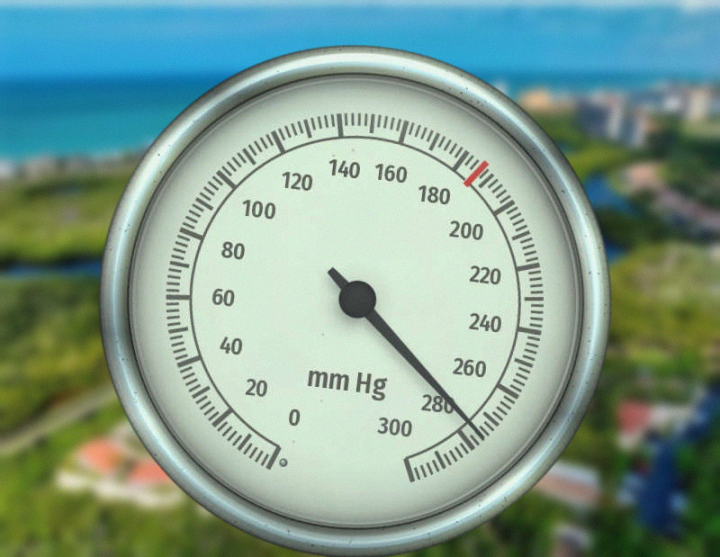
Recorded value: mmHg 276
